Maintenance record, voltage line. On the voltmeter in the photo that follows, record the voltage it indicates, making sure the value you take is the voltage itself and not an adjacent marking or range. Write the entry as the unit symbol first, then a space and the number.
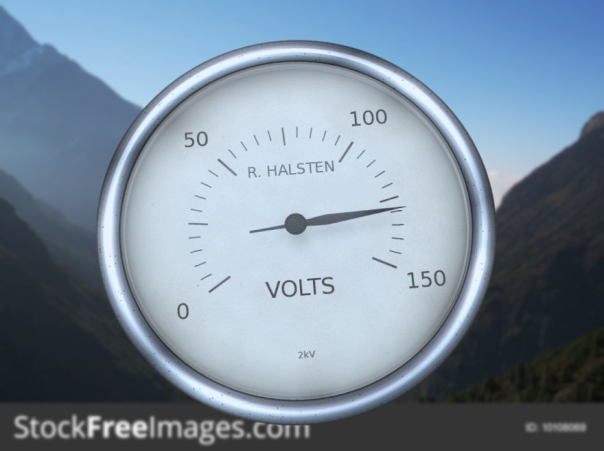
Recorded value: V 130
